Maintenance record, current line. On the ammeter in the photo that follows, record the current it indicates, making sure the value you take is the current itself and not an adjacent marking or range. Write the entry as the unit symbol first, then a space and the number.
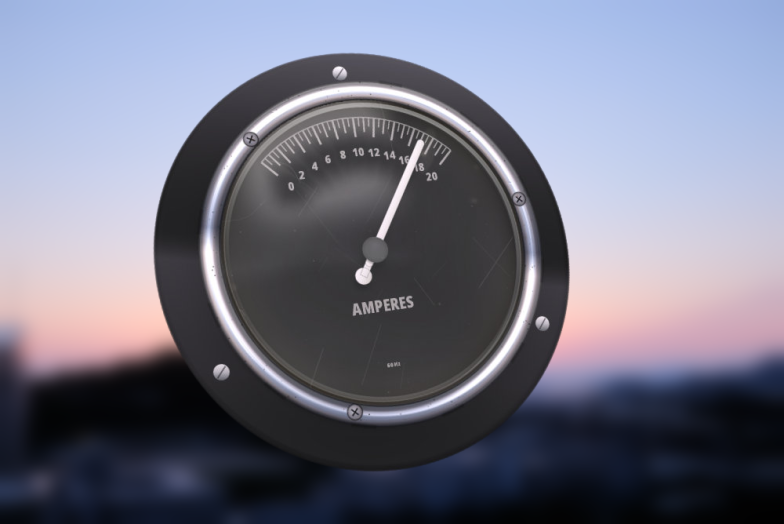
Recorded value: A 17
